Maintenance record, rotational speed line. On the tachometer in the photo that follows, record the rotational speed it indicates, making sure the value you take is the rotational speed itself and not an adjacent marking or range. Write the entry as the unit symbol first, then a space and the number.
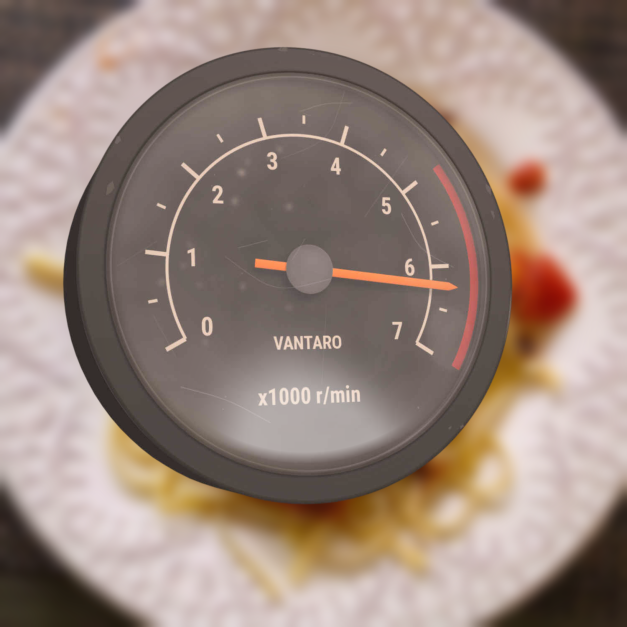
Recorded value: rpm 6250
